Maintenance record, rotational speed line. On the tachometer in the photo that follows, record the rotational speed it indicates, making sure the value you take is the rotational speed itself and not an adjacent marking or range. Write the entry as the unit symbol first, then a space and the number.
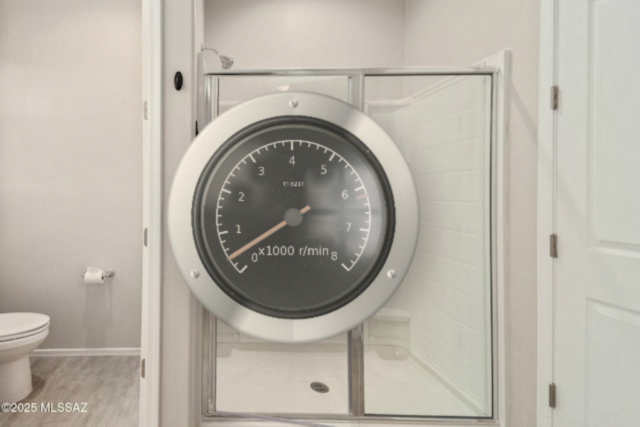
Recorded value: rpm 400
